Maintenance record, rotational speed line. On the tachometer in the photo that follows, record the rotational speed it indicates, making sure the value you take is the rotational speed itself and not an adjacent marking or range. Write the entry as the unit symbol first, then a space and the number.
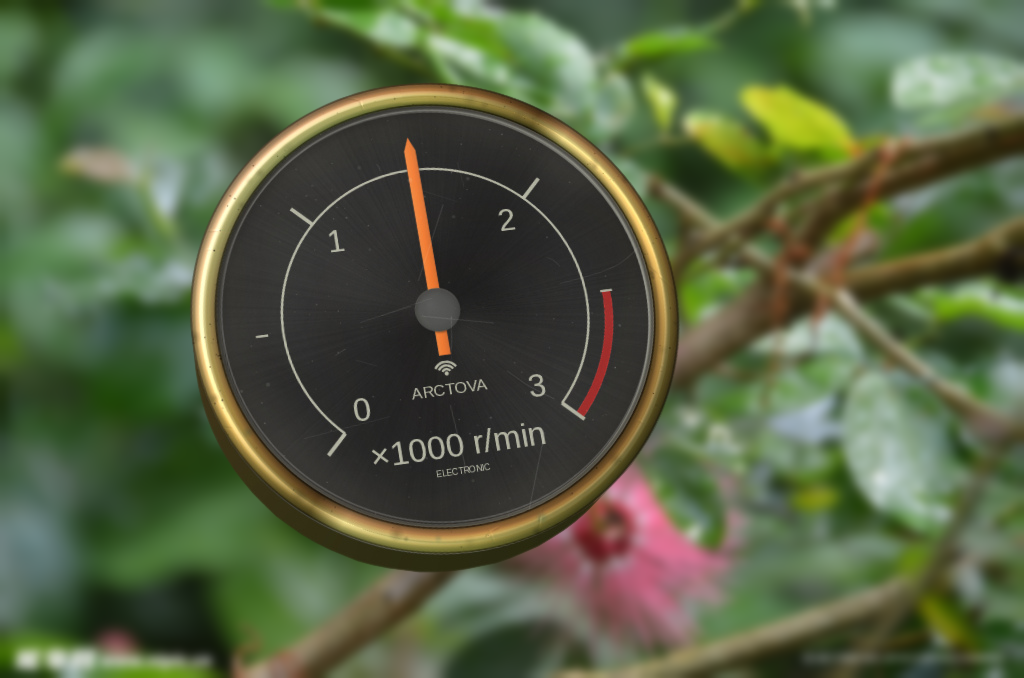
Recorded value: rpm 1500
